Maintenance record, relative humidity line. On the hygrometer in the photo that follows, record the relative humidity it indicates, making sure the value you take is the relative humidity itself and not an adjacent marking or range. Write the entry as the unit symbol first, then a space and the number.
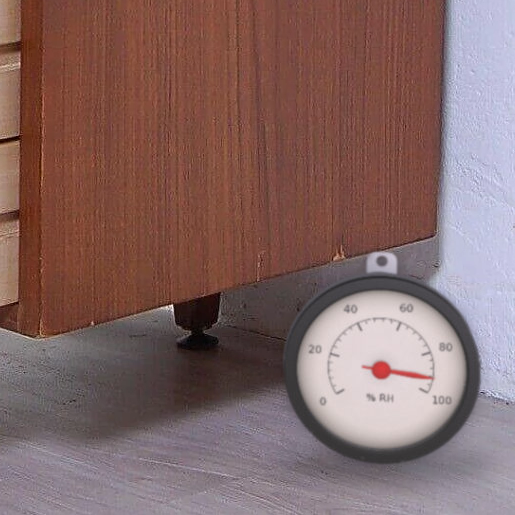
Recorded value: % 92
